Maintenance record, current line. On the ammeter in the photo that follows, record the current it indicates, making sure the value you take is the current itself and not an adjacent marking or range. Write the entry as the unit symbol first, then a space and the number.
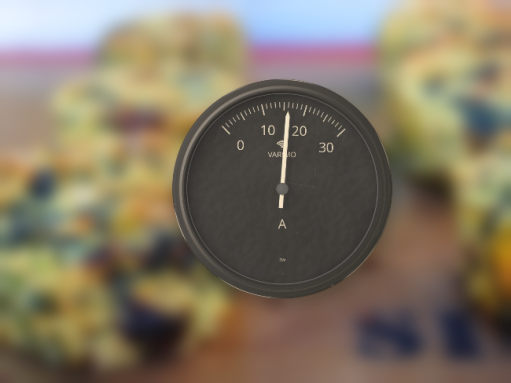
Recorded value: A 16
